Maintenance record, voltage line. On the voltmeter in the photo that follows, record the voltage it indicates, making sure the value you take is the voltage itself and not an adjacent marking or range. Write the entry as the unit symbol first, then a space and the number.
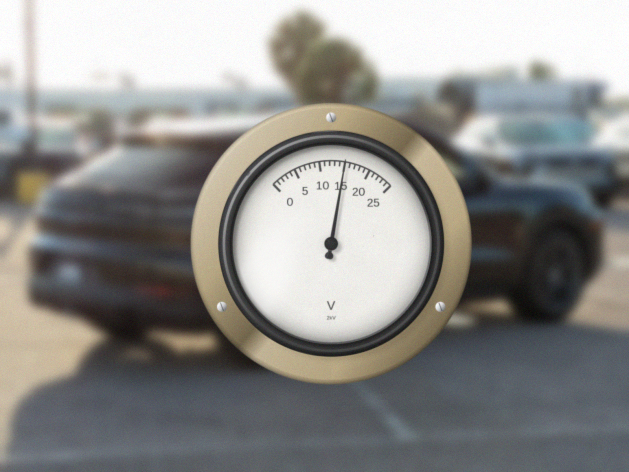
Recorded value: V 15
